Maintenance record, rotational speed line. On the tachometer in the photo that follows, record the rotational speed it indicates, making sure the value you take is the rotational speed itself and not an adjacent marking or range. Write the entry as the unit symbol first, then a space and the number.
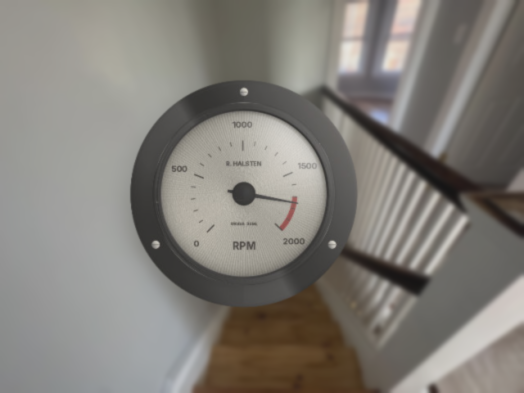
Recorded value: rpm 1750
